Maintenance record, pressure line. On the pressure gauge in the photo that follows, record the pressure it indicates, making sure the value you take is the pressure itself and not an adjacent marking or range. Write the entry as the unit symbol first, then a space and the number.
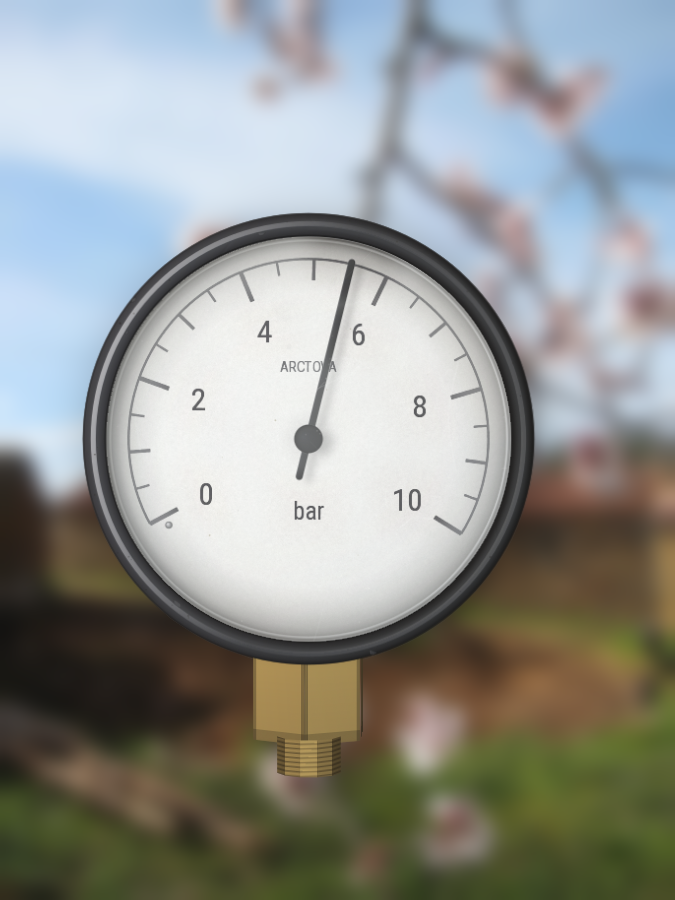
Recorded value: bar 5.5
